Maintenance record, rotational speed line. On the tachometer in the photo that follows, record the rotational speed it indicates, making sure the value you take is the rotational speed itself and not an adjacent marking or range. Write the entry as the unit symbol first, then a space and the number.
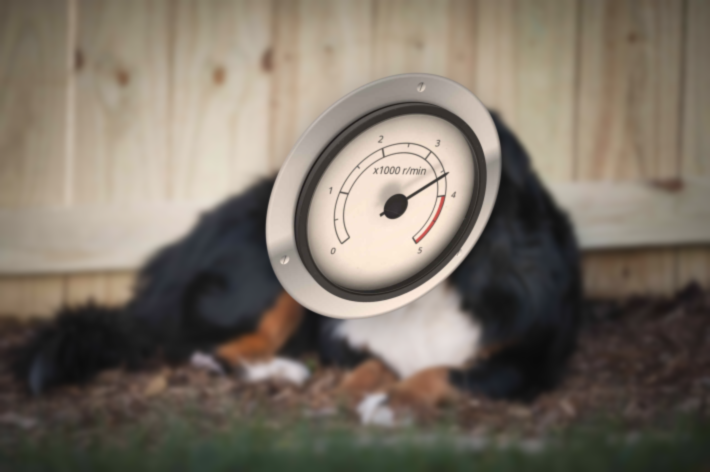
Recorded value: rpm 3500
